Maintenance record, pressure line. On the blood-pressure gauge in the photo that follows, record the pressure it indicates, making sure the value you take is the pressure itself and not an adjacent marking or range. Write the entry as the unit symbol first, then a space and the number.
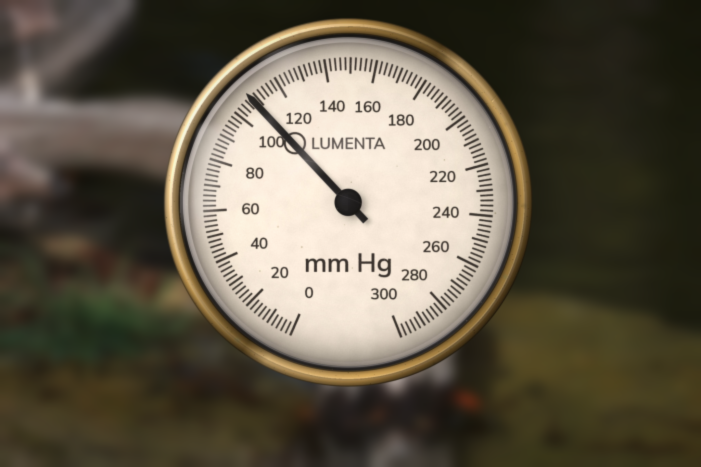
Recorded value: mmHg 108
